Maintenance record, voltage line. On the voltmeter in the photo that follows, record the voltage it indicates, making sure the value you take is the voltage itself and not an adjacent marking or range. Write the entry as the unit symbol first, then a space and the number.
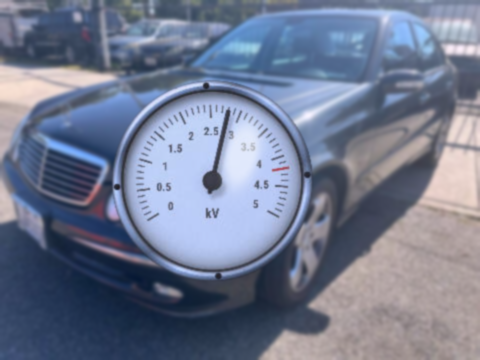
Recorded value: kV 2.8
